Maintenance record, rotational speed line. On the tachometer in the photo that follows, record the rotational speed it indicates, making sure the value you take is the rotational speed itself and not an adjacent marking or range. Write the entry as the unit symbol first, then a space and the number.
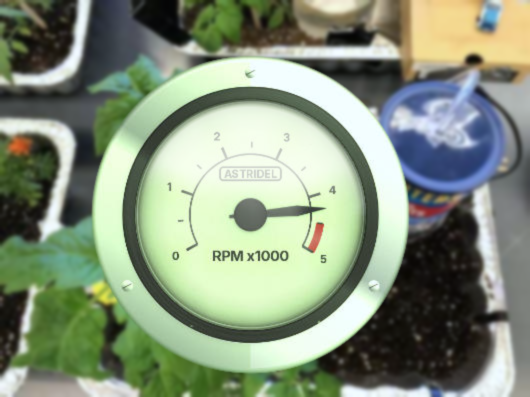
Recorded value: rpm 4250
